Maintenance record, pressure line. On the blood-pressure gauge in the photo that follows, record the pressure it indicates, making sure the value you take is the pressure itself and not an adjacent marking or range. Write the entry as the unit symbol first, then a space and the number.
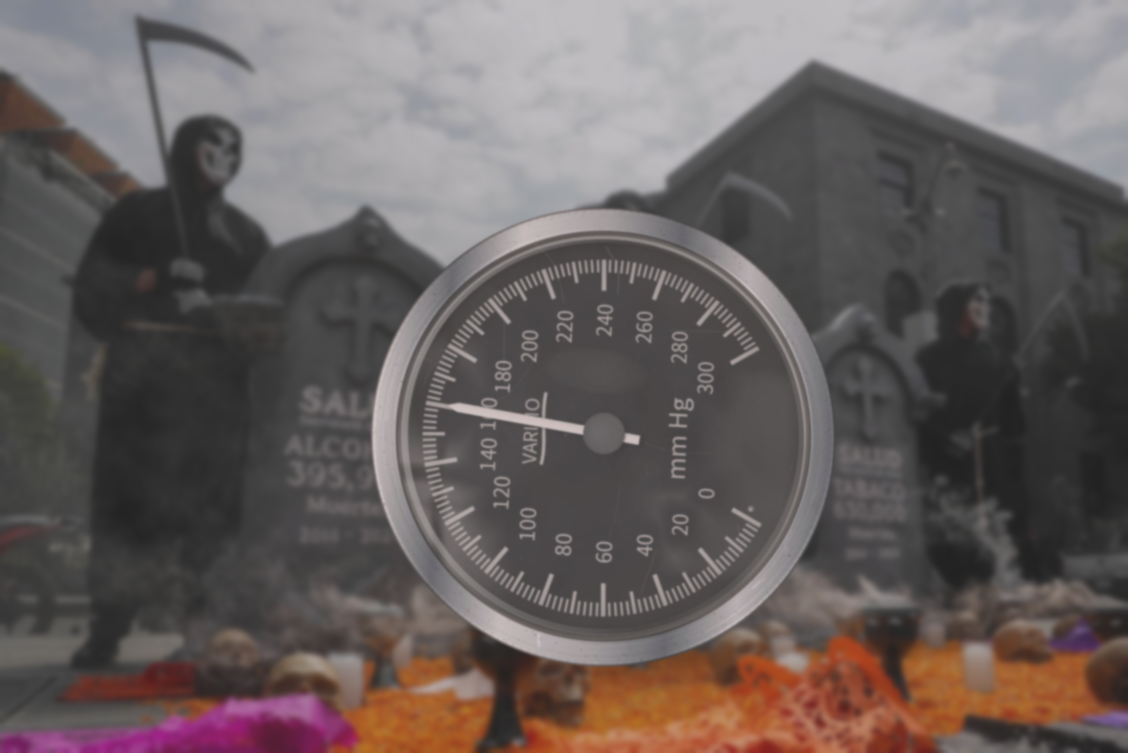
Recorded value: mmHg 160
